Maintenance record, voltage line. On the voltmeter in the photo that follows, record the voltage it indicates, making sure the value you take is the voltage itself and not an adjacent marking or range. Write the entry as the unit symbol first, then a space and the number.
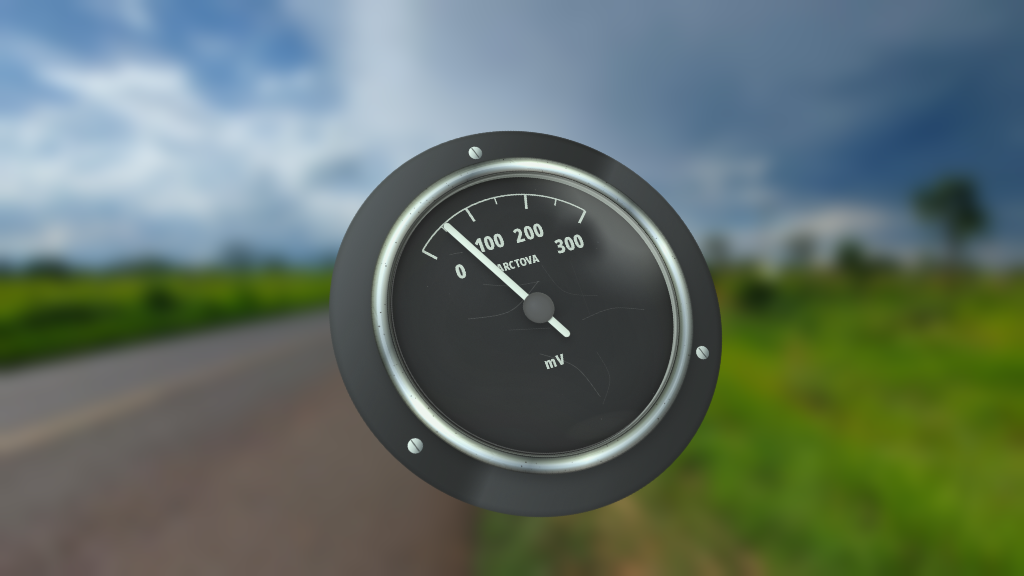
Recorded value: mV 50
